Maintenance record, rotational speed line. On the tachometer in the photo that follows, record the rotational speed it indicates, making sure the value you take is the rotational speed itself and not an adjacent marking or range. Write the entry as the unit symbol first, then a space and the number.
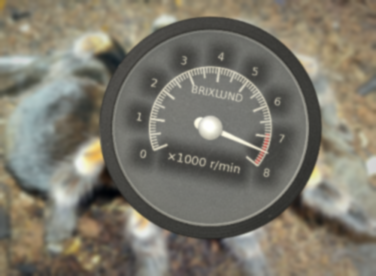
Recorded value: rpm 7500
